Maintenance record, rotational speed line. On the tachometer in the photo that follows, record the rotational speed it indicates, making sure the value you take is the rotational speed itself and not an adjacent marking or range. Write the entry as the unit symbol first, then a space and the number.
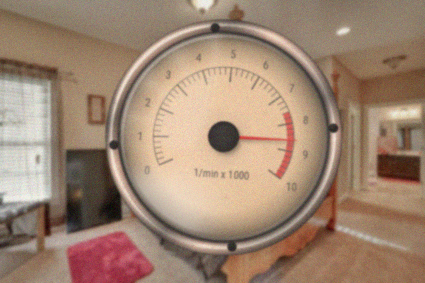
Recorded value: rpm 8600
